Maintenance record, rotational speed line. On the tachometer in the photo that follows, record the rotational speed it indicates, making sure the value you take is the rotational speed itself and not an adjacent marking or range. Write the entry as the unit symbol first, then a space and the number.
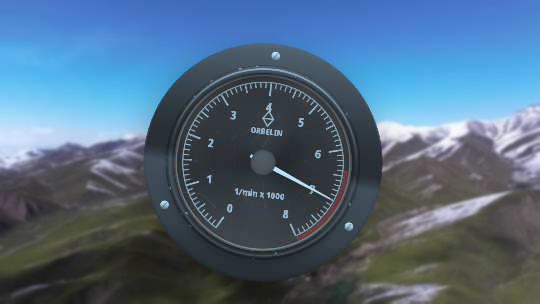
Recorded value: rpm 7000
